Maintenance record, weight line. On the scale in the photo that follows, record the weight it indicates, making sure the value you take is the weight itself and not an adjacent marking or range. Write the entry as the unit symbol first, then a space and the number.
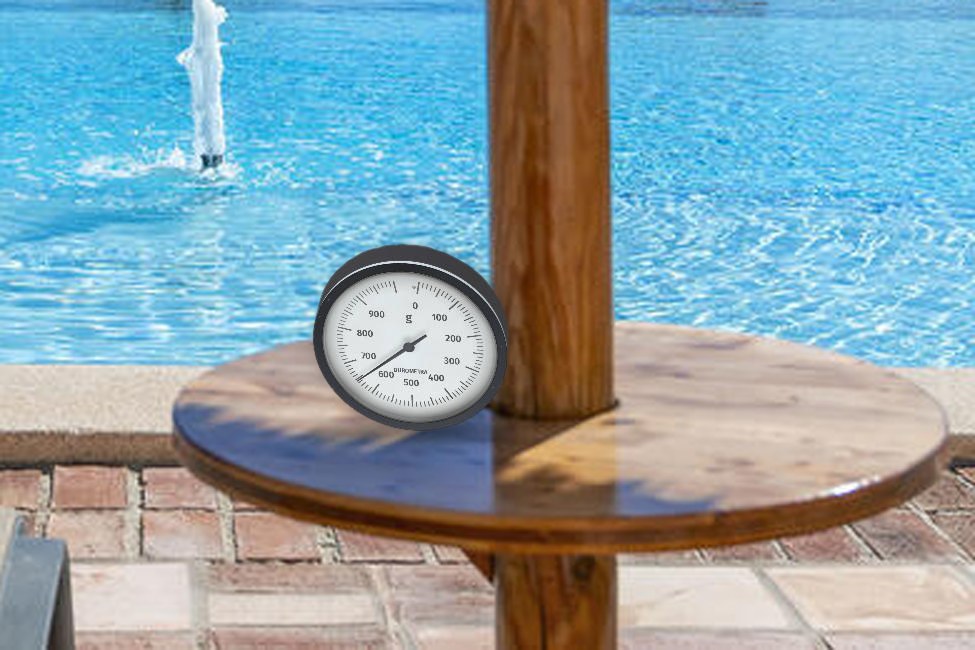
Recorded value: g 650
